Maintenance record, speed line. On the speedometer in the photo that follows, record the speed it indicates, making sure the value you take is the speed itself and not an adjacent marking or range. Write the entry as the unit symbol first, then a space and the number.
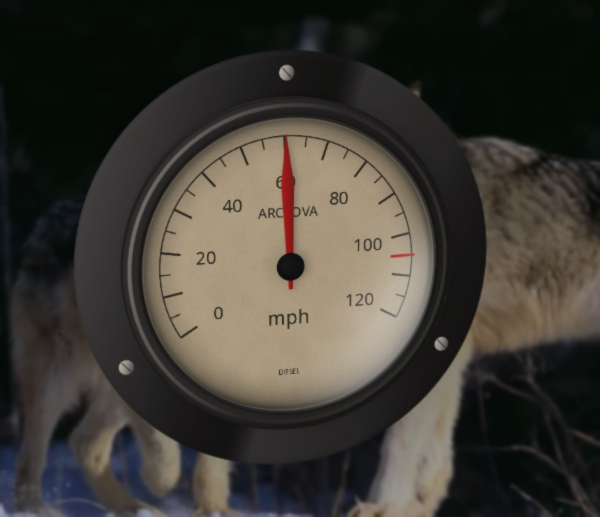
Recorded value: mph 60
